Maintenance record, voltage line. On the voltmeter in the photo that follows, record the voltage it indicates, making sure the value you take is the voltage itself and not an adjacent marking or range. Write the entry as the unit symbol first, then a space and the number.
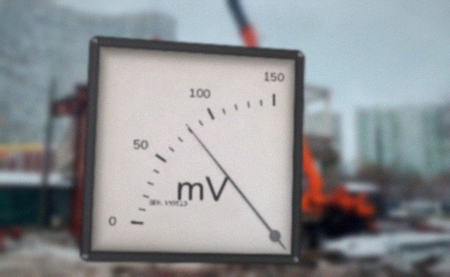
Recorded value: mV 80
